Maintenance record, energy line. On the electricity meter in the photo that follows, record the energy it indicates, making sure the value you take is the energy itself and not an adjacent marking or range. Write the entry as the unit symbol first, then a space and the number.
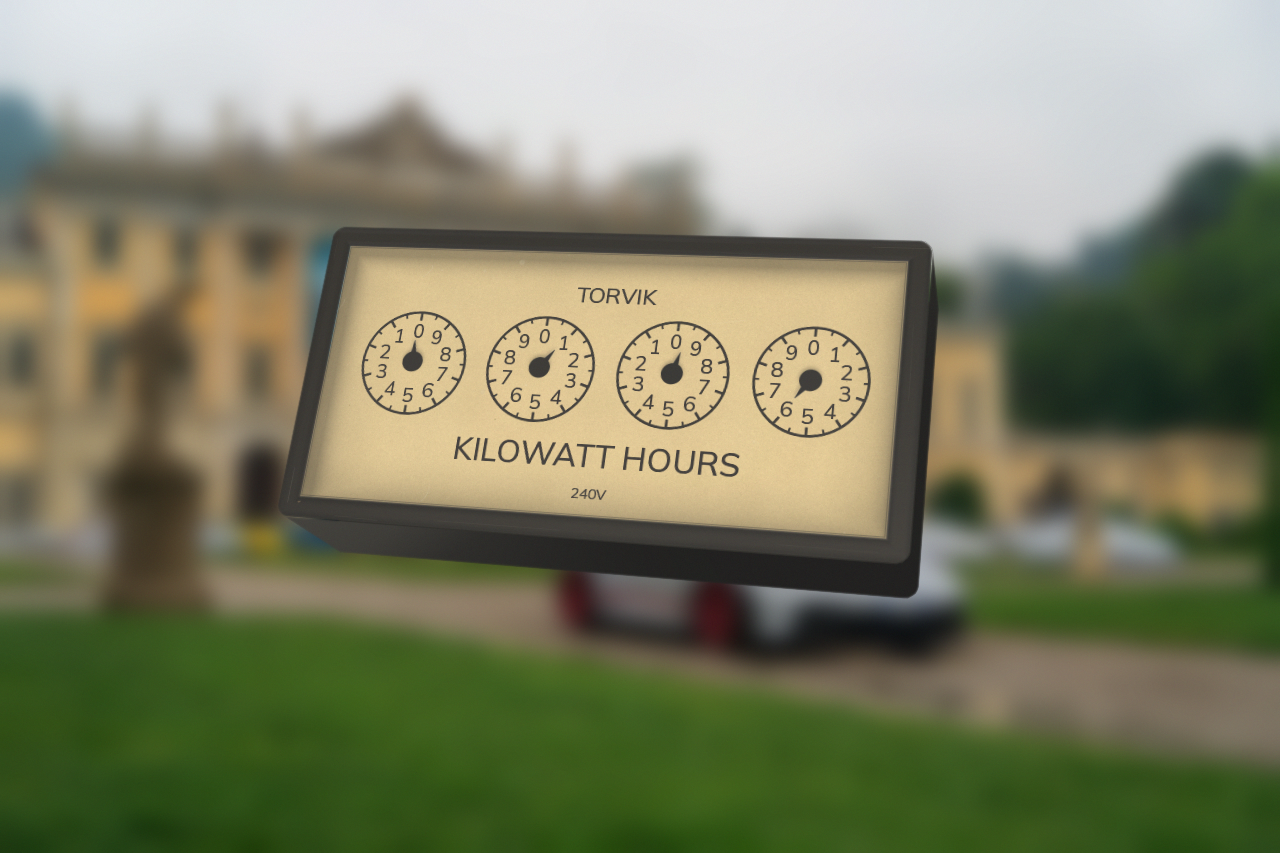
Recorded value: kWh 96
